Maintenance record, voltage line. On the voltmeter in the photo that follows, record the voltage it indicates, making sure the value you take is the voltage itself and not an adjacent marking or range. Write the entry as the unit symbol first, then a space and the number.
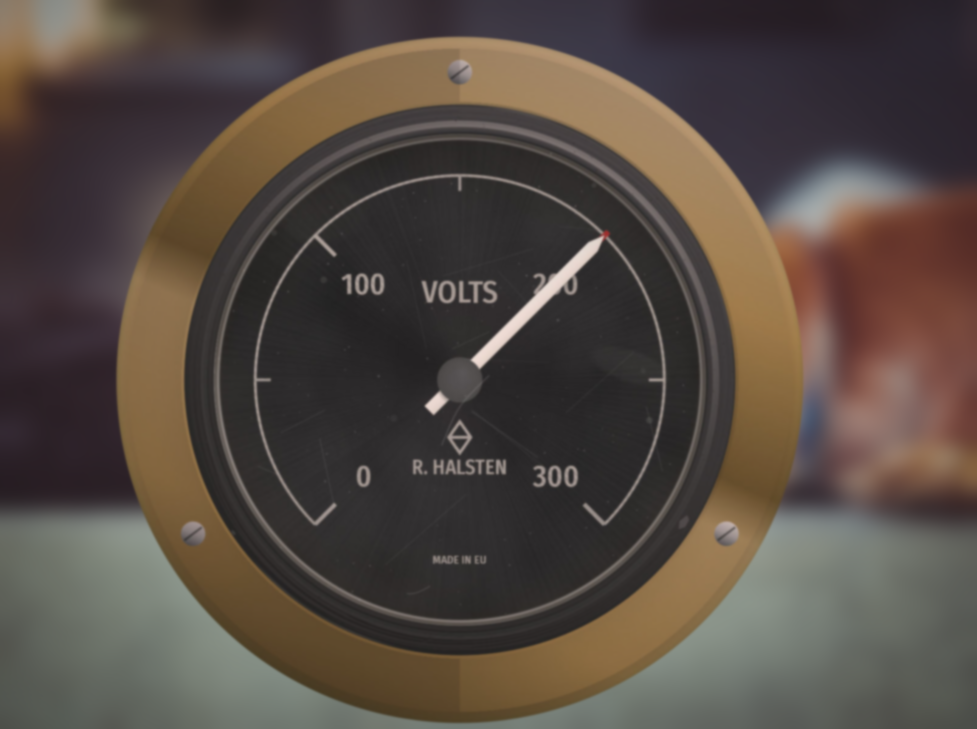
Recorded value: V 200
